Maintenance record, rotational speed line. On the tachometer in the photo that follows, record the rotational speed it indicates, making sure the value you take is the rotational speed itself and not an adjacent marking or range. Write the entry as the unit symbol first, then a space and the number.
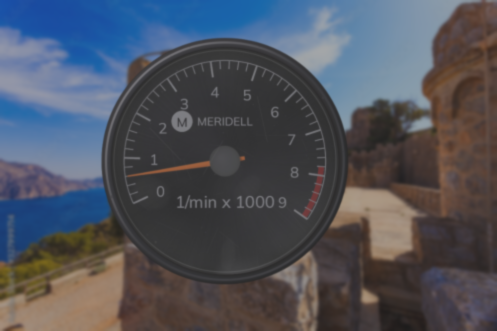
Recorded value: rpm 600
